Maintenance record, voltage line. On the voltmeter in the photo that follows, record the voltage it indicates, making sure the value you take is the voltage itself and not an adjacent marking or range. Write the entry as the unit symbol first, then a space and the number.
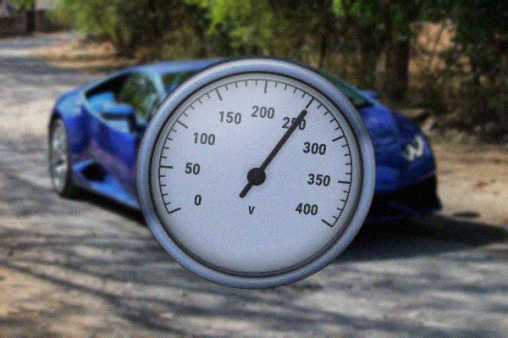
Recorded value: V 250
